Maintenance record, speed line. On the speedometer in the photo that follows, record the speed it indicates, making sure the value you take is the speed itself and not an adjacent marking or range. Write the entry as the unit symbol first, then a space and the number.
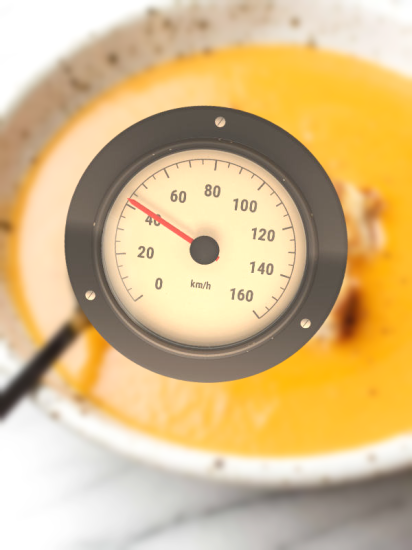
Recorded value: km/h 42.5
